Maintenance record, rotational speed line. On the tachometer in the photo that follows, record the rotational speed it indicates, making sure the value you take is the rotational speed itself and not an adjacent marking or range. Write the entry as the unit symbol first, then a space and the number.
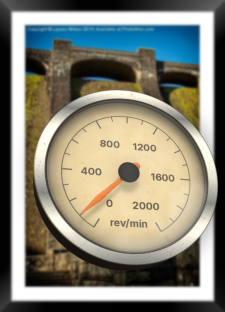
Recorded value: rpm 100
